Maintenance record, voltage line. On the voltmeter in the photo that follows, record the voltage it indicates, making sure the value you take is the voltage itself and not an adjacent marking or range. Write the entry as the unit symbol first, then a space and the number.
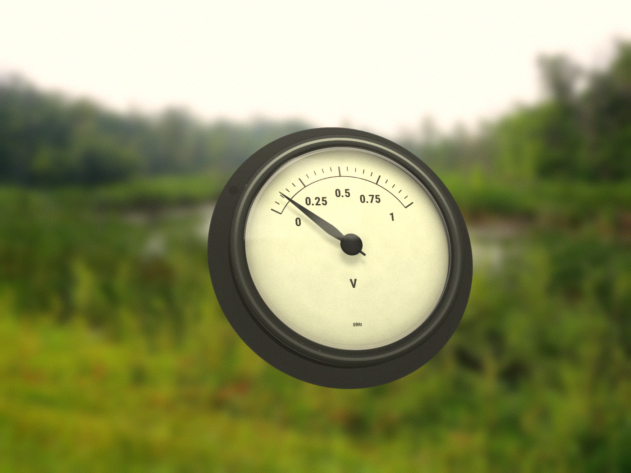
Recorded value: V 0.1
